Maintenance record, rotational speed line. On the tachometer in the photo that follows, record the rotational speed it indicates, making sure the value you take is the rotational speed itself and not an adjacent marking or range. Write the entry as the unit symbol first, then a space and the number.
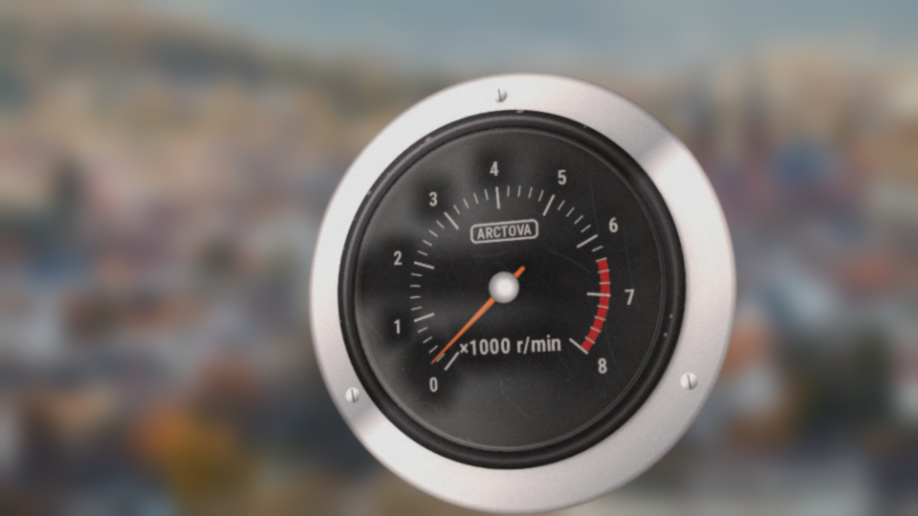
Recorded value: rpm 200
